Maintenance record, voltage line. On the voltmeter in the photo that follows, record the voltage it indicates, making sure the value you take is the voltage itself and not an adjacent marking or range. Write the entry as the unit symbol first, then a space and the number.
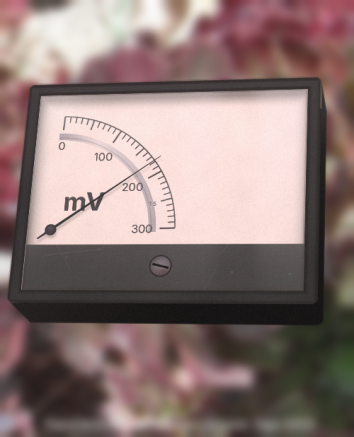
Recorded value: mV 180
